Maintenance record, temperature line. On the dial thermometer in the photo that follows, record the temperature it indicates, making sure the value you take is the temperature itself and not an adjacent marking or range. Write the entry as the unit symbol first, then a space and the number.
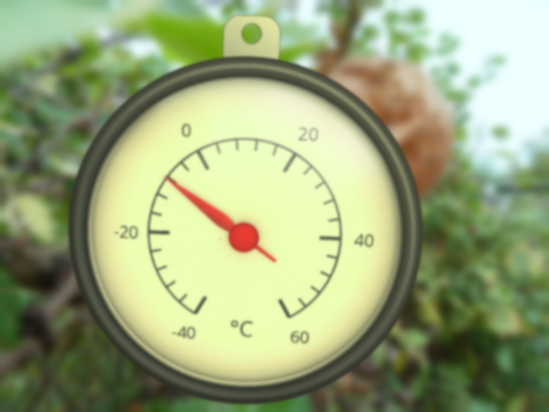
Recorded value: °C -8
